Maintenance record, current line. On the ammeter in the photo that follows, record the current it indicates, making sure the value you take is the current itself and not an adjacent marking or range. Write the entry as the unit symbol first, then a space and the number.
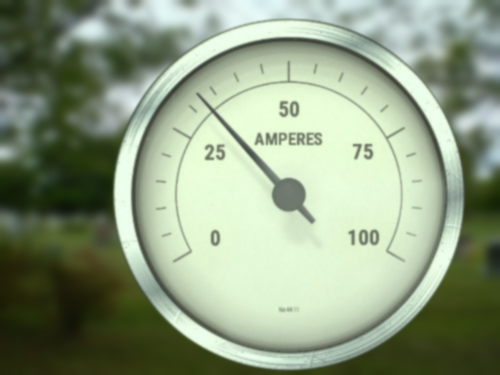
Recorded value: A 32.5
